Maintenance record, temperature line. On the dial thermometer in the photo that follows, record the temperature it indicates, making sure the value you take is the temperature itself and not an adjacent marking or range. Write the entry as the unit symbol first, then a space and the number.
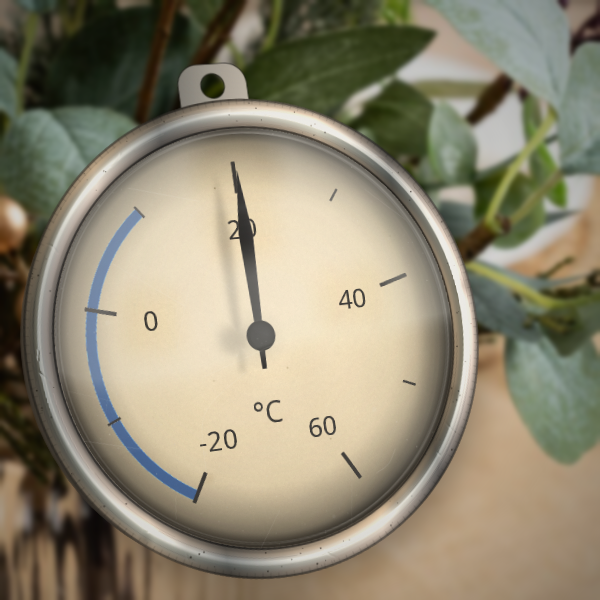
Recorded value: °C 20
